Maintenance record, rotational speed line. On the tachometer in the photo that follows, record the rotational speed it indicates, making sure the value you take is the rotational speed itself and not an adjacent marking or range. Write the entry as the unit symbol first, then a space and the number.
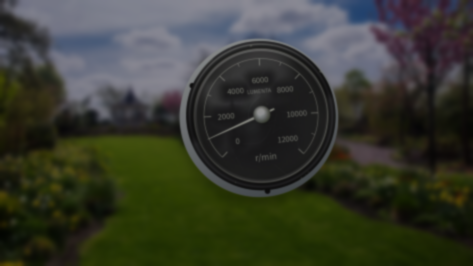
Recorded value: rpm 1000
